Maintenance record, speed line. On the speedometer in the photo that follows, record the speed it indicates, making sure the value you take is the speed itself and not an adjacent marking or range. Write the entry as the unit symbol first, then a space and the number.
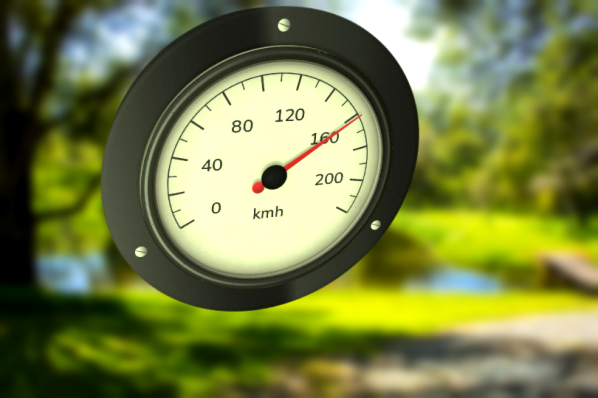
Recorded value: km/h 160
